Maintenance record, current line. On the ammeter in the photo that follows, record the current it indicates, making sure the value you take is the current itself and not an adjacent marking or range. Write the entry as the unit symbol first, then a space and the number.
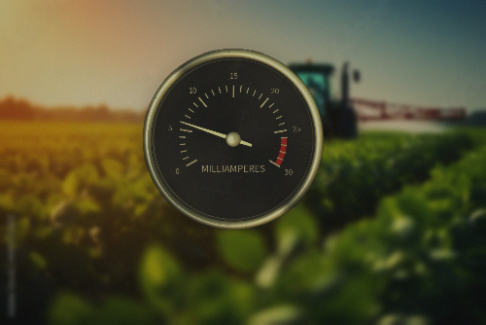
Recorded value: mA 6
